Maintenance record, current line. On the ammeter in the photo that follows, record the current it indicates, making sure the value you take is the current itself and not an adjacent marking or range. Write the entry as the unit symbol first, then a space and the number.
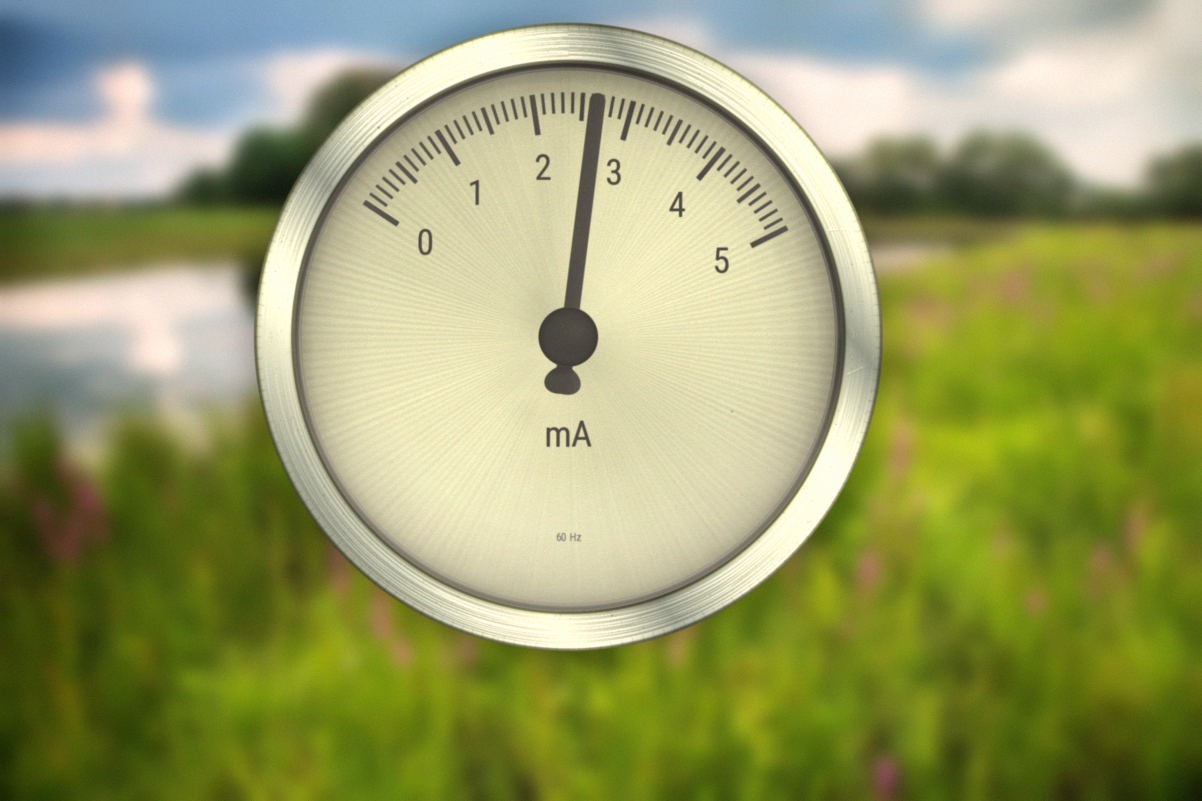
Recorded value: mA 2.65
